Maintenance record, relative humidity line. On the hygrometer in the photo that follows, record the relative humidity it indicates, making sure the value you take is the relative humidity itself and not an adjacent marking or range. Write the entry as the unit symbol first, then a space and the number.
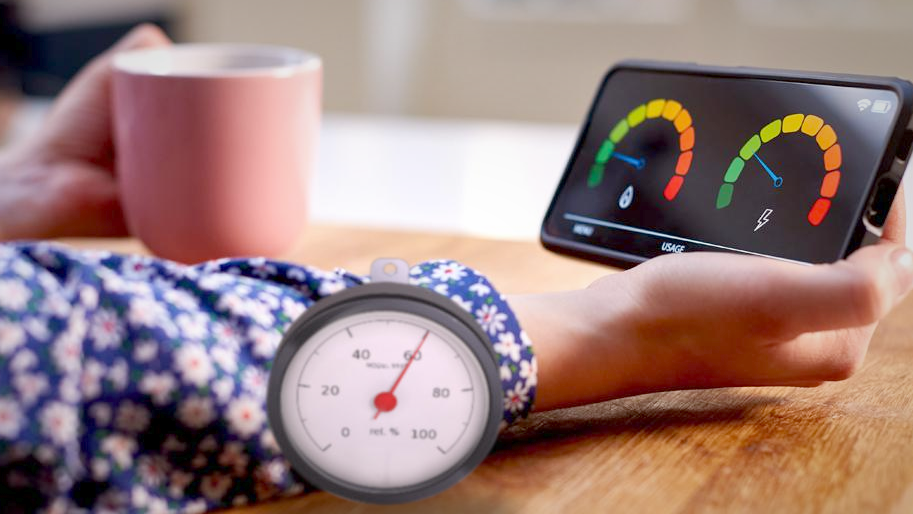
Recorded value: % 60
